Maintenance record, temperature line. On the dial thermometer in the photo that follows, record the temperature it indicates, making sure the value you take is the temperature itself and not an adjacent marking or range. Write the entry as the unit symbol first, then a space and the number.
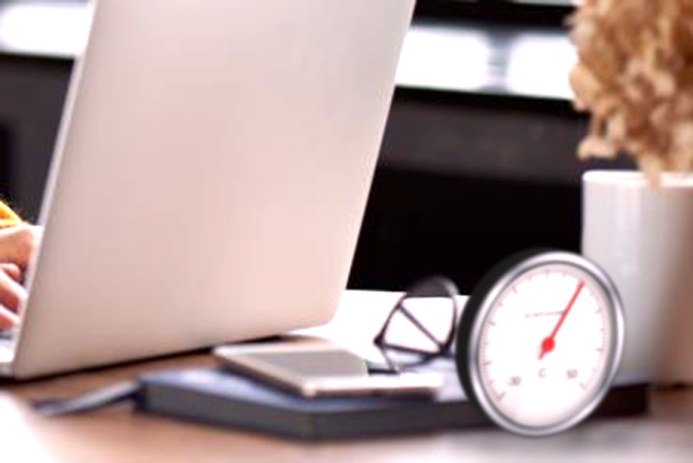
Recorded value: °C 20
